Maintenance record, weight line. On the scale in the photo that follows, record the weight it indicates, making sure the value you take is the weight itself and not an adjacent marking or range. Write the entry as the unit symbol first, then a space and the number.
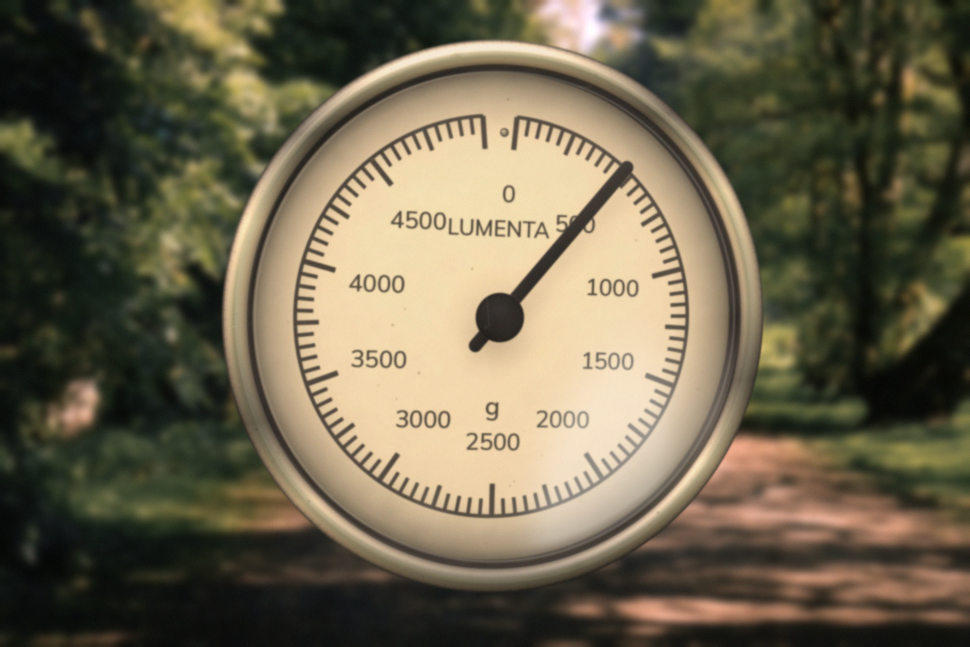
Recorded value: g 500
